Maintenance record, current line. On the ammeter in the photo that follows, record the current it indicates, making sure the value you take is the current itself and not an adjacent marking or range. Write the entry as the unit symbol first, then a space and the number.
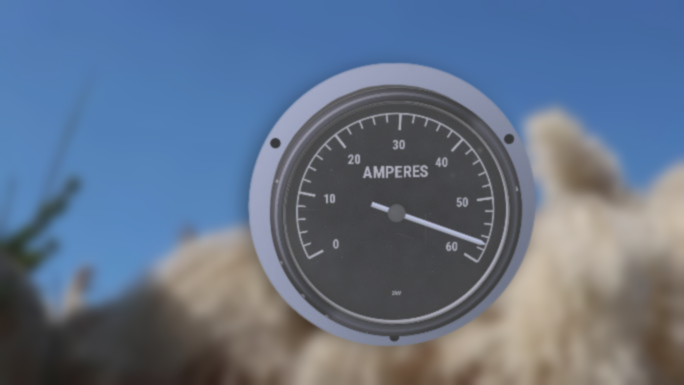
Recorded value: A 57
